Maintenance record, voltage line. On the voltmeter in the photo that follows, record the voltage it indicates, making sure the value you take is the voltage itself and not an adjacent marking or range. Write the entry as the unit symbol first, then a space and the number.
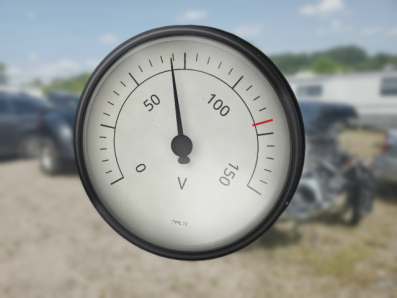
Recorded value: V 70
